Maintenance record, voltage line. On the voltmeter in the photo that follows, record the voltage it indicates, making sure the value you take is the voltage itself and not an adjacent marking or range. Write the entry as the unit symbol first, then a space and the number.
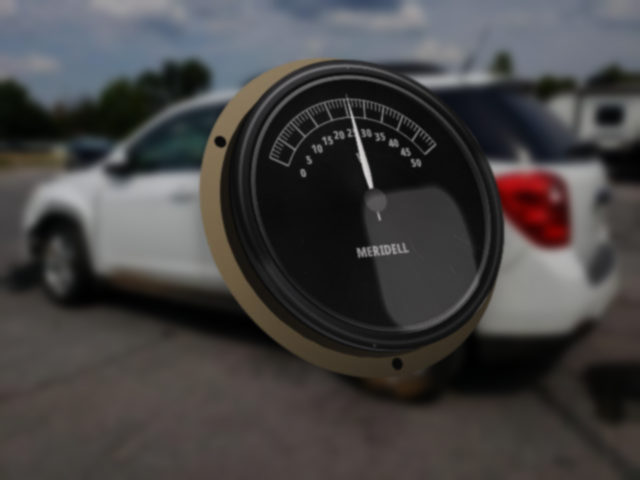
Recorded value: V 25
